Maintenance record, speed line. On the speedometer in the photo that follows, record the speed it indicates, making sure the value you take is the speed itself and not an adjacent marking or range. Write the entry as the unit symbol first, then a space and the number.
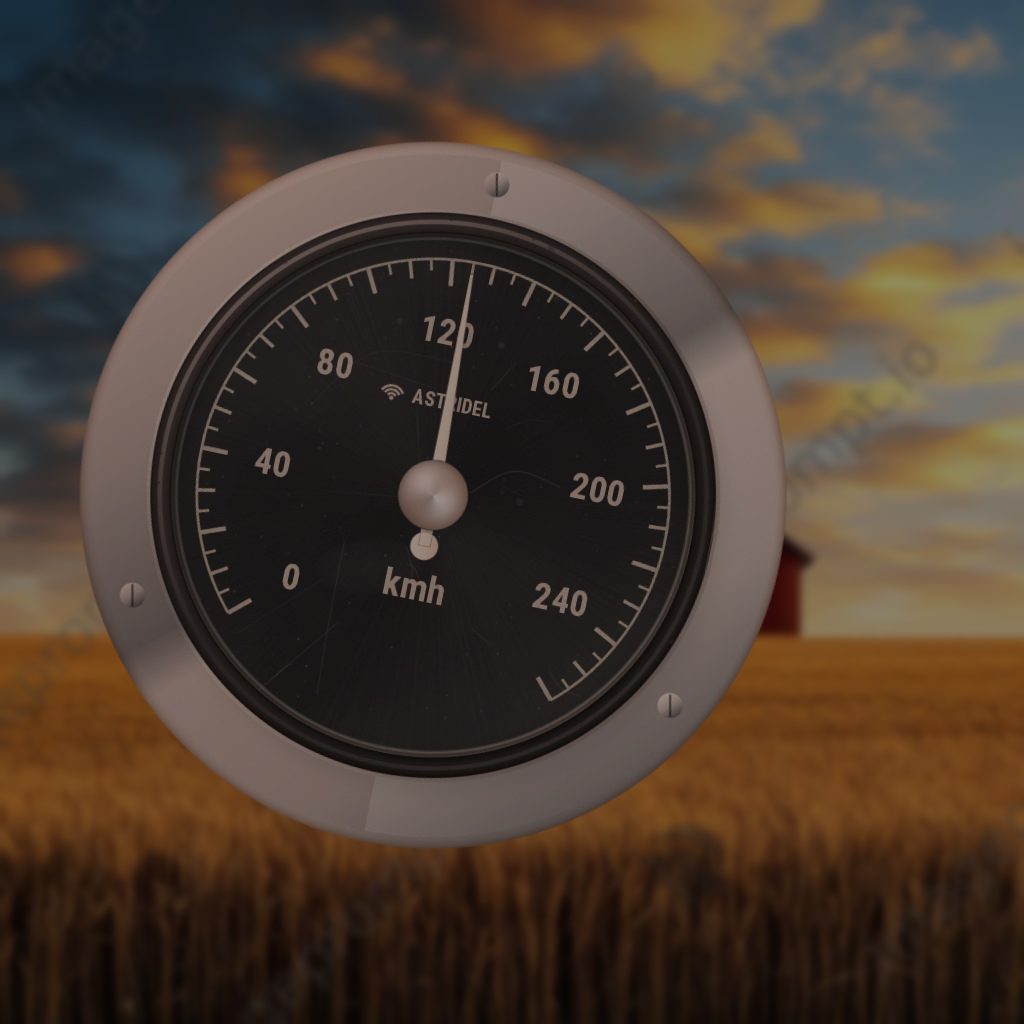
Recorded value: km/h 125
